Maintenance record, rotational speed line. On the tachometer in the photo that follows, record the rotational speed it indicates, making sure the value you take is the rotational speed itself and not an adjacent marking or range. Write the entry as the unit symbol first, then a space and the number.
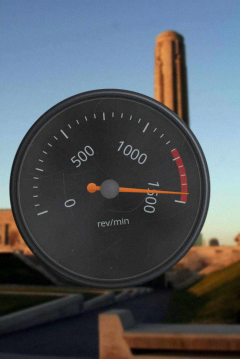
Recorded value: rpm 1450
